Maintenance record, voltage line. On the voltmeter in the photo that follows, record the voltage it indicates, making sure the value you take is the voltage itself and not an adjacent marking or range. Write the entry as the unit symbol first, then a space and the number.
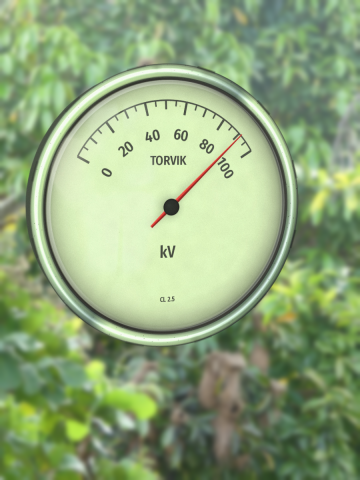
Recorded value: kV 90
